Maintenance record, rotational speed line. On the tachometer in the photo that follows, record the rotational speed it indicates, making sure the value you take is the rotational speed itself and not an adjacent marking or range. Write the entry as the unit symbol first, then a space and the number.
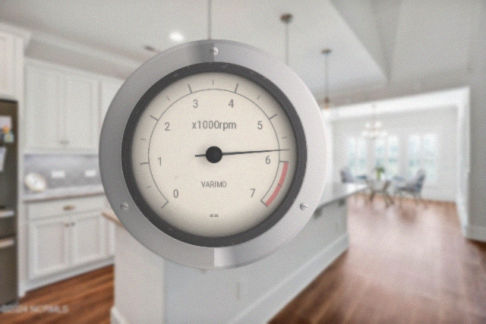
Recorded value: rpm 5750
